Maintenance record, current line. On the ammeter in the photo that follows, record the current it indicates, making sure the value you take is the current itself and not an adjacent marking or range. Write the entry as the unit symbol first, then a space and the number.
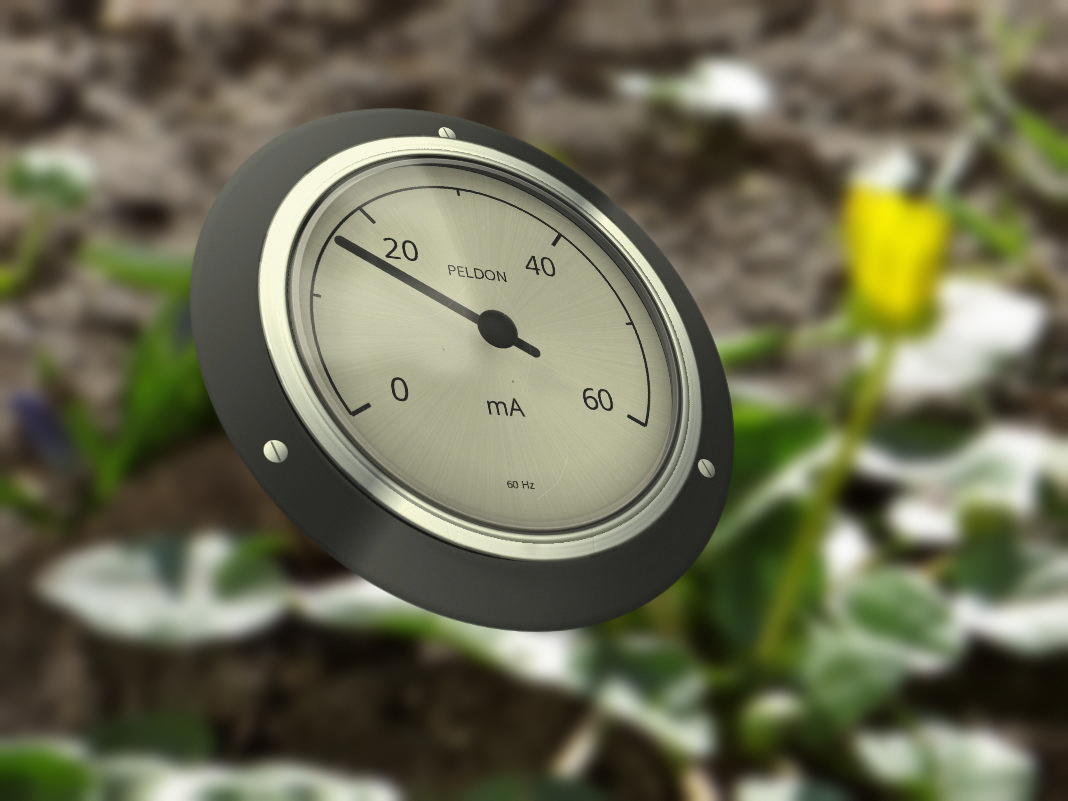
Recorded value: mA 15
